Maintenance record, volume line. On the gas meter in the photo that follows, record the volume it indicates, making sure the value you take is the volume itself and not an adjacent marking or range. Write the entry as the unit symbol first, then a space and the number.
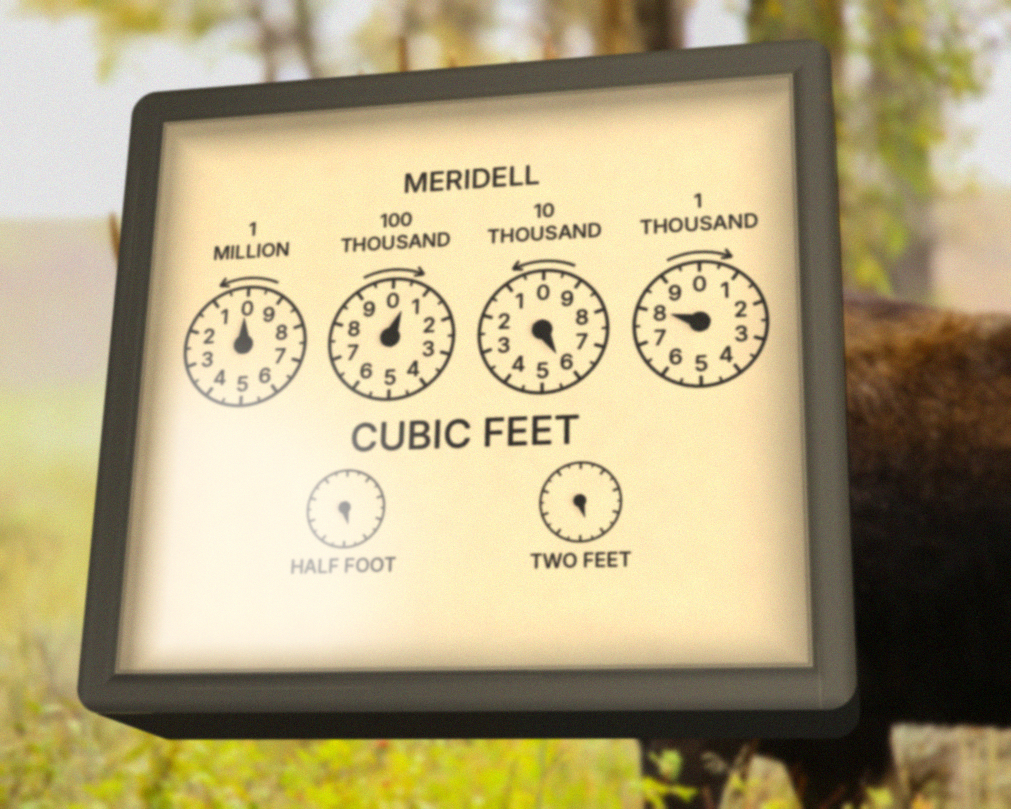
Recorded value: ft³ 5800
